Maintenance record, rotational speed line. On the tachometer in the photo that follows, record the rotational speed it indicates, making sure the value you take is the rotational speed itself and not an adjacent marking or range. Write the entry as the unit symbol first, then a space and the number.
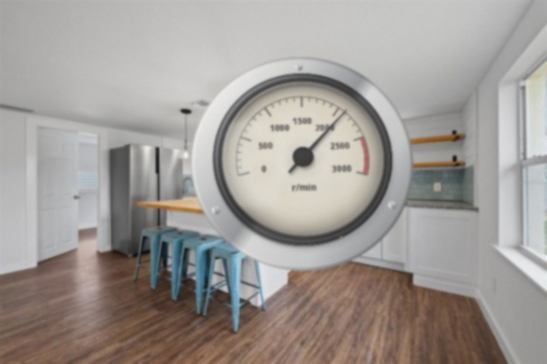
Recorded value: rpm 2100
